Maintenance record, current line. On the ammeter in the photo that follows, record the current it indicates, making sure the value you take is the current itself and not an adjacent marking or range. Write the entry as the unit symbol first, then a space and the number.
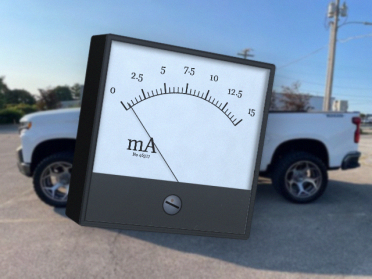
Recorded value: mA 0.5
